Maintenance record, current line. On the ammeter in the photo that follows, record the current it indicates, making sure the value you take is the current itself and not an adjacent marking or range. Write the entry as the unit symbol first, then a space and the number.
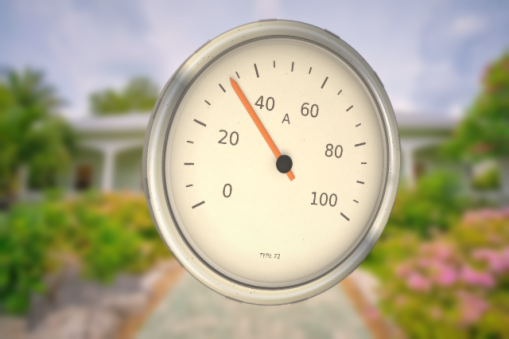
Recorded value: A 32.5
